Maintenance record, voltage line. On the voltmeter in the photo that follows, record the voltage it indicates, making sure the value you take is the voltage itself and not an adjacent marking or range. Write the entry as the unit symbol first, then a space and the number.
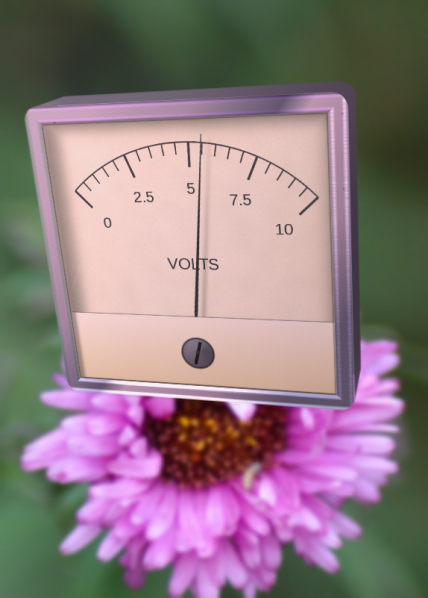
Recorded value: V 5.5
